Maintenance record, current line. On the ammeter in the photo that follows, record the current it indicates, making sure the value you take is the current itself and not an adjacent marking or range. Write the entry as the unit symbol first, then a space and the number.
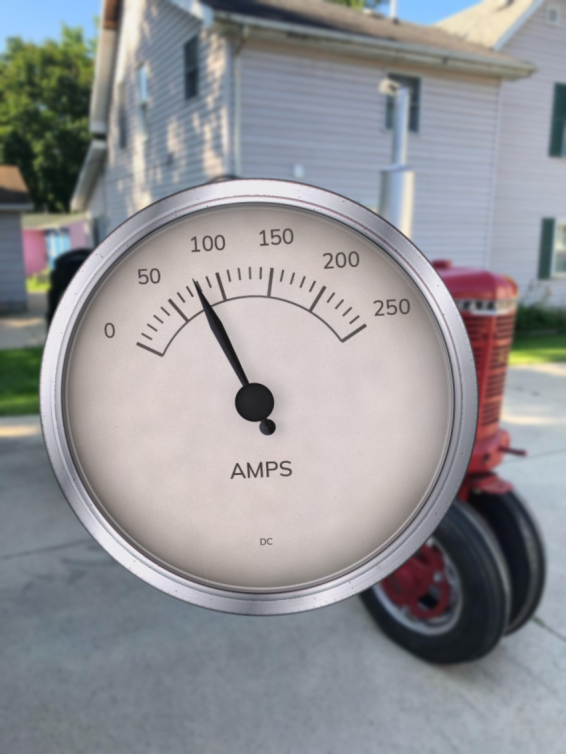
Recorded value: A 80
